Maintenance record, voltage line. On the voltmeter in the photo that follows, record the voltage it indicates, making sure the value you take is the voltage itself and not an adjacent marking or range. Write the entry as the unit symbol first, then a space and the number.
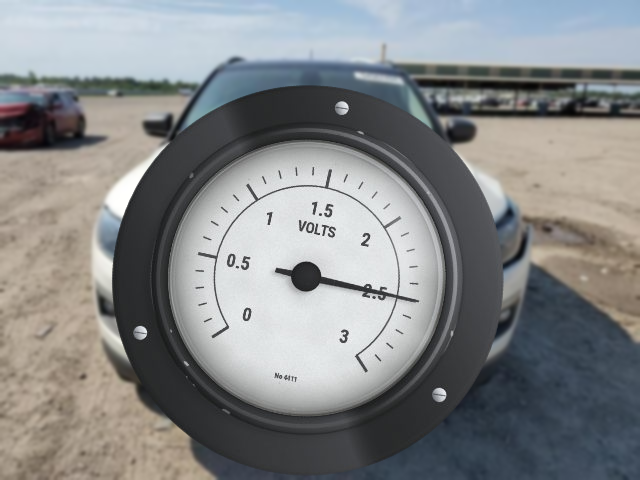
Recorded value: V 2.5
